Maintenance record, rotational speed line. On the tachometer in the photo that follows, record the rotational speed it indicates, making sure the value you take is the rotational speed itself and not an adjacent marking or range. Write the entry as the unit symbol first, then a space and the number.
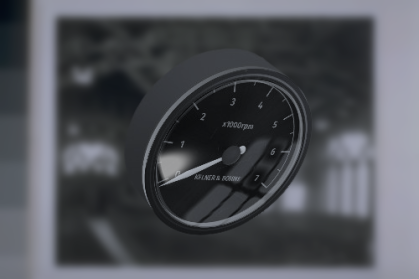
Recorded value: rpm 0
